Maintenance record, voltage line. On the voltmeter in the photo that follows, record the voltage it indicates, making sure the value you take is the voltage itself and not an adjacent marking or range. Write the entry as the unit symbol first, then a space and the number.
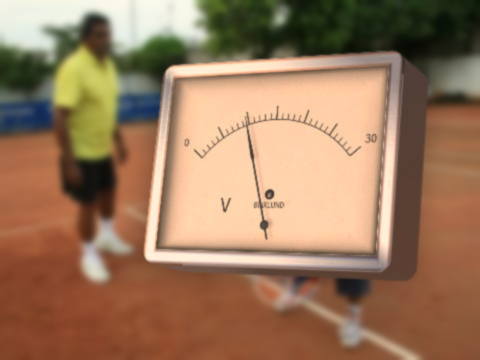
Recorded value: V 10
